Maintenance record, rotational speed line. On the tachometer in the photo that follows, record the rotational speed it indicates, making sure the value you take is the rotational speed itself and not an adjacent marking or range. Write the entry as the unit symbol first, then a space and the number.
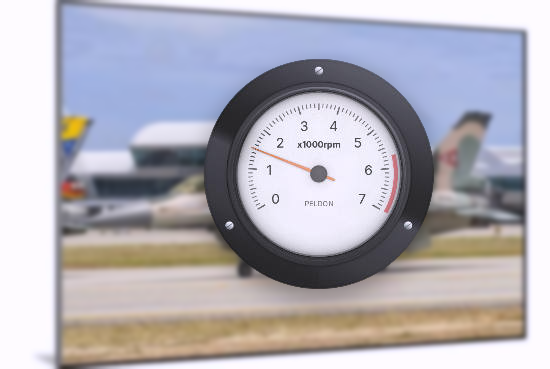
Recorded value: rpm 1500
